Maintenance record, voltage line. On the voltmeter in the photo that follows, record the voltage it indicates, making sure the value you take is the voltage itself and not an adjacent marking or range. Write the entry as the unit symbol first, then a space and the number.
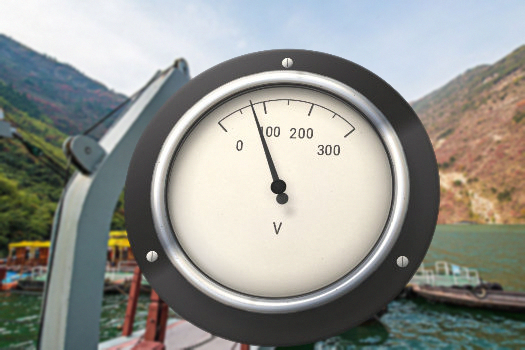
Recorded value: V 75
